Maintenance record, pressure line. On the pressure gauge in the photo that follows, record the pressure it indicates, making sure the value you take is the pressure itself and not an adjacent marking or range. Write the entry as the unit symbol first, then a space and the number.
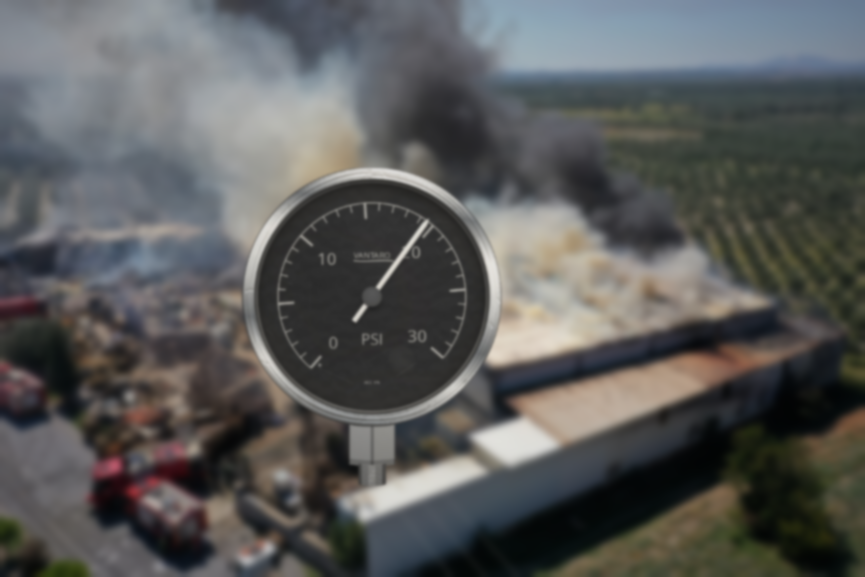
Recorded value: psi 19.5
